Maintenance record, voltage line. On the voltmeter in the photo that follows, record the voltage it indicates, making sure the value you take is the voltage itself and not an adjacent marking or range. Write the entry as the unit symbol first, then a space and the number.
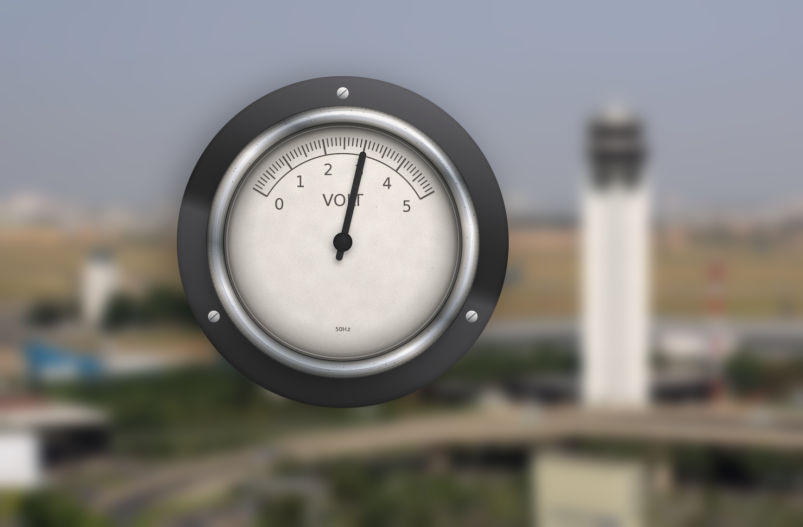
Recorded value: V 3
